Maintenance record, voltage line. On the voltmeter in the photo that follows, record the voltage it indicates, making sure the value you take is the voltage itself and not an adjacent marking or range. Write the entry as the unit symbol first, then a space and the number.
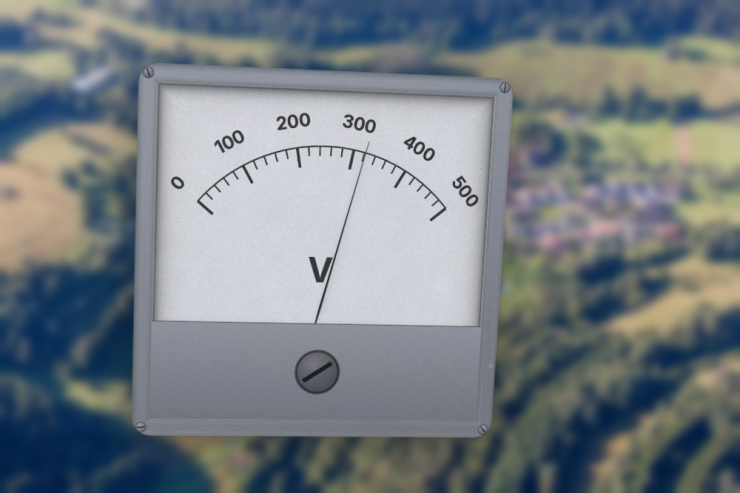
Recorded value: V 320
